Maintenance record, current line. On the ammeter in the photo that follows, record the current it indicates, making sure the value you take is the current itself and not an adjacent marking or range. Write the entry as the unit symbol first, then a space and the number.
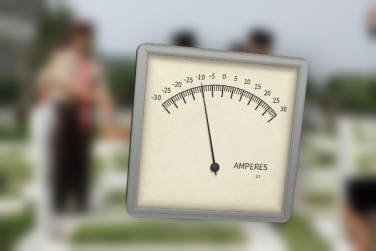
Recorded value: A -10
